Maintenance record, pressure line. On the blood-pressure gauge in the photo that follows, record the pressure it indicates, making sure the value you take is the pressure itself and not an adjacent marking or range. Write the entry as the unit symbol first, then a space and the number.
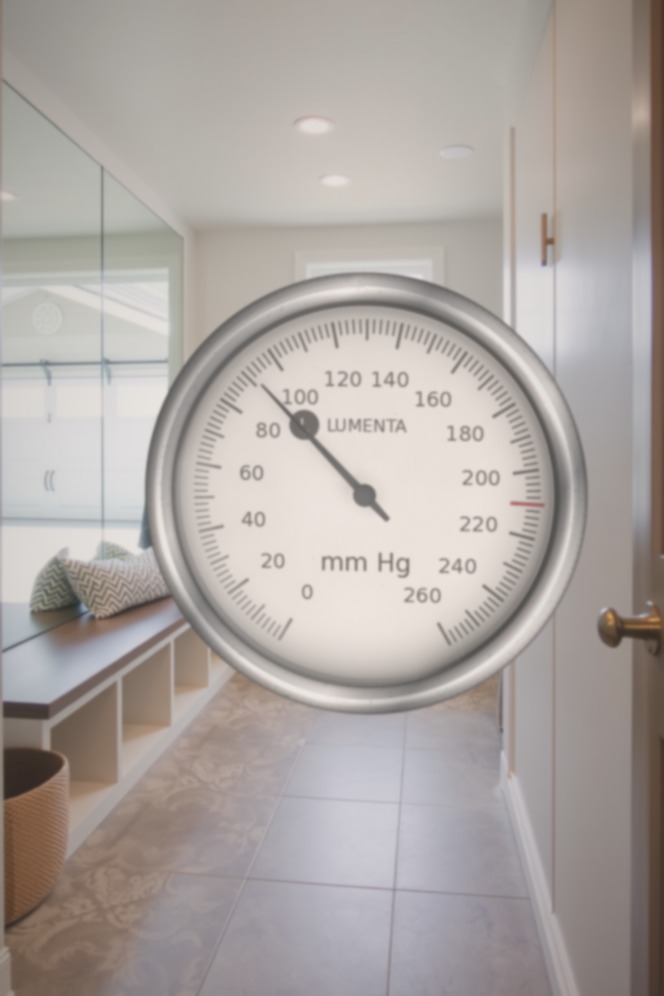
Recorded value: mmHg 92
